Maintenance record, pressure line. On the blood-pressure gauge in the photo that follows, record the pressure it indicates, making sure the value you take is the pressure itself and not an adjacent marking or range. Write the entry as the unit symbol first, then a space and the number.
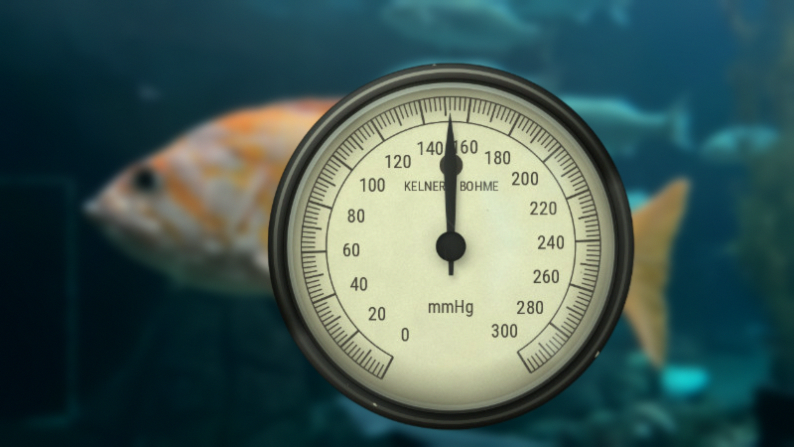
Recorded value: mmHg 152
